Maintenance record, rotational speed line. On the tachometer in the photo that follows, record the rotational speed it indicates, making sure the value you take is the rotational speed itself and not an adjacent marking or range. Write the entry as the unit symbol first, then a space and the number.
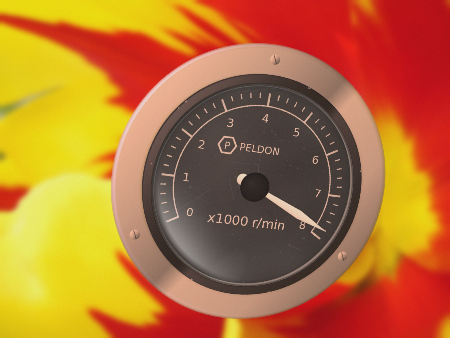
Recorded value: rpm 7800
